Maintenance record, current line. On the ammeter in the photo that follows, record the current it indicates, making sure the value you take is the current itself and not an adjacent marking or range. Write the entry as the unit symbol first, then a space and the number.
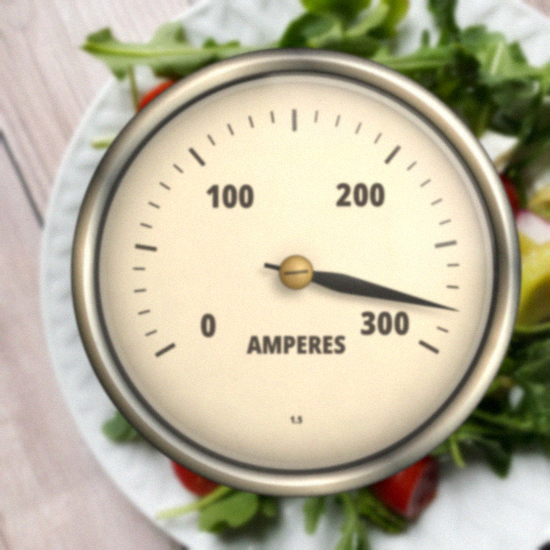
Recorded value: A 280
